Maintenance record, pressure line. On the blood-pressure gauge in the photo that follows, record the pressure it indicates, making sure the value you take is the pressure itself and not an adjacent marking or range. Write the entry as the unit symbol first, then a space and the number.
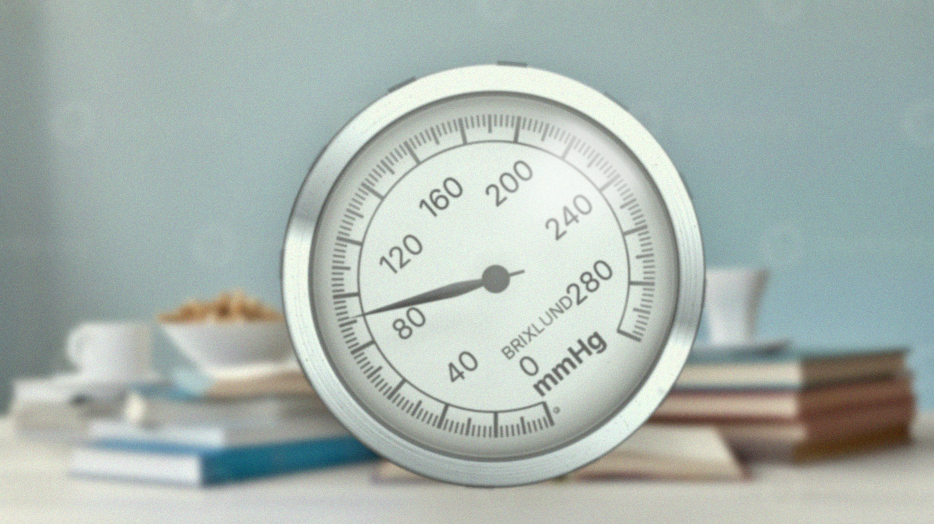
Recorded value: mmHg 92
